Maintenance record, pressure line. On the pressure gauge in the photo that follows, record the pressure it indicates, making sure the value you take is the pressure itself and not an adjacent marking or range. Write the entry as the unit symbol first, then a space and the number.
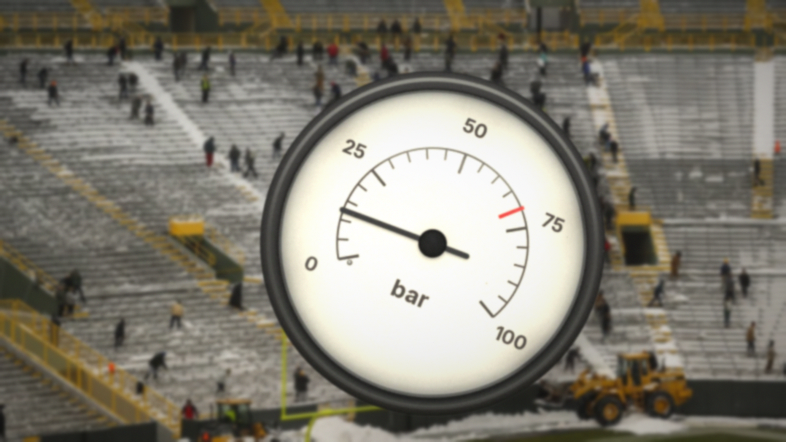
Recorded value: bar 12.5
